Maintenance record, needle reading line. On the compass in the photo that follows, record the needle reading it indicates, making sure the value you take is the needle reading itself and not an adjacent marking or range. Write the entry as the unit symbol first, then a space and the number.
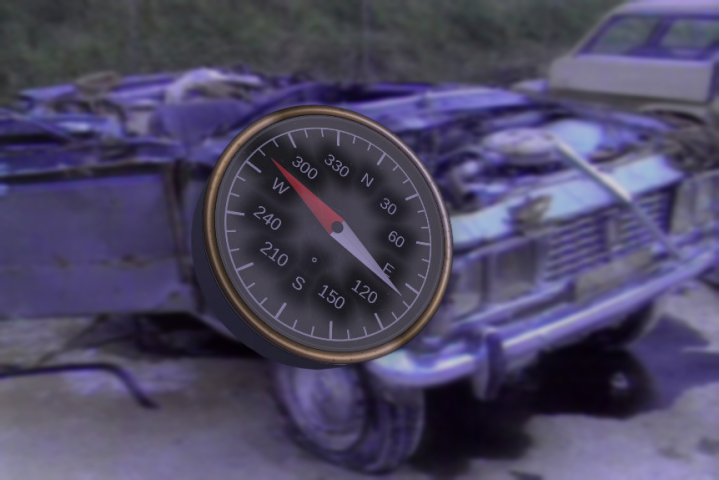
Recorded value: ° 280
